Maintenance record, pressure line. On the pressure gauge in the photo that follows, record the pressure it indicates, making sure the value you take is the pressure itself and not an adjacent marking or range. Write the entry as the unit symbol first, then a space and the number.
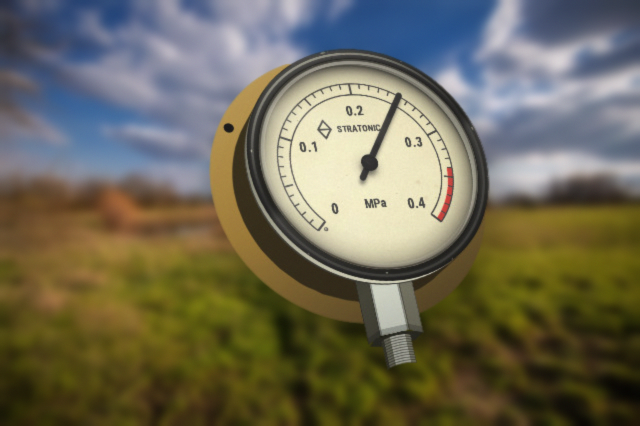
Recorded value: MPa 0.25
